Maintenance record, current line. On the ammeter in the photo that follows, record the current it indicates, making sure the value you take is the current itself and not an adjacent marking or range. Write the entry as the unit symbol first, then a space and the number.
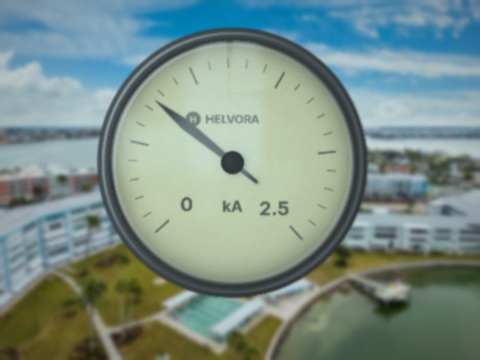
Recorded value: kA 0.75
